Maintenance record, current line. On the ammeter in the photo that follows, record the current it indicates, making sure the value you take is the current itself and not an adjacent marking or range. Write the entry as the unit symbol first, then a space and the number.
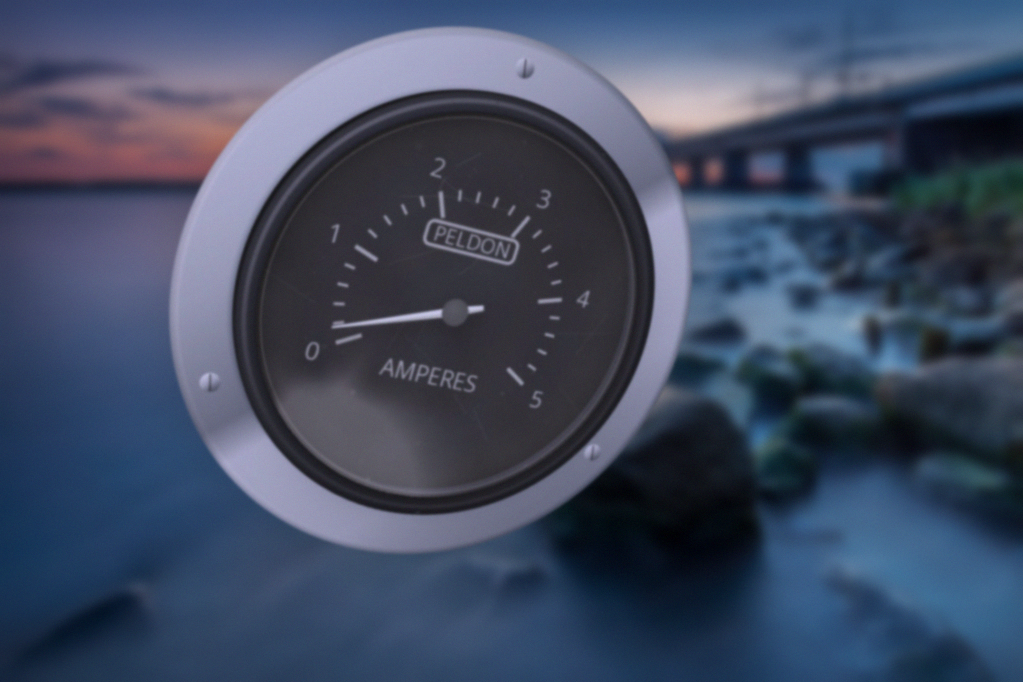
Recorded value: A 0.2
